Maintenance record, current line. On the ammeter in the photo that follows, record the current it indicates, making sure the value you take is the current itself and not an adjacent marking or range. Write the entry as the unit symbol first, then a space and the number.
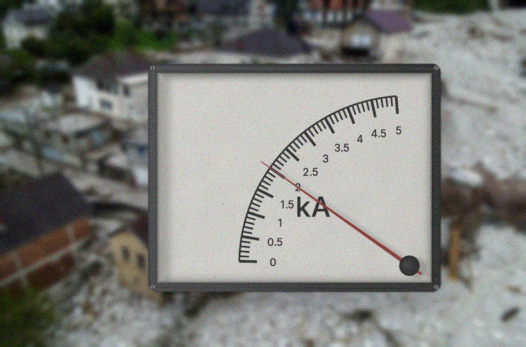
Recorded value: kA 2
